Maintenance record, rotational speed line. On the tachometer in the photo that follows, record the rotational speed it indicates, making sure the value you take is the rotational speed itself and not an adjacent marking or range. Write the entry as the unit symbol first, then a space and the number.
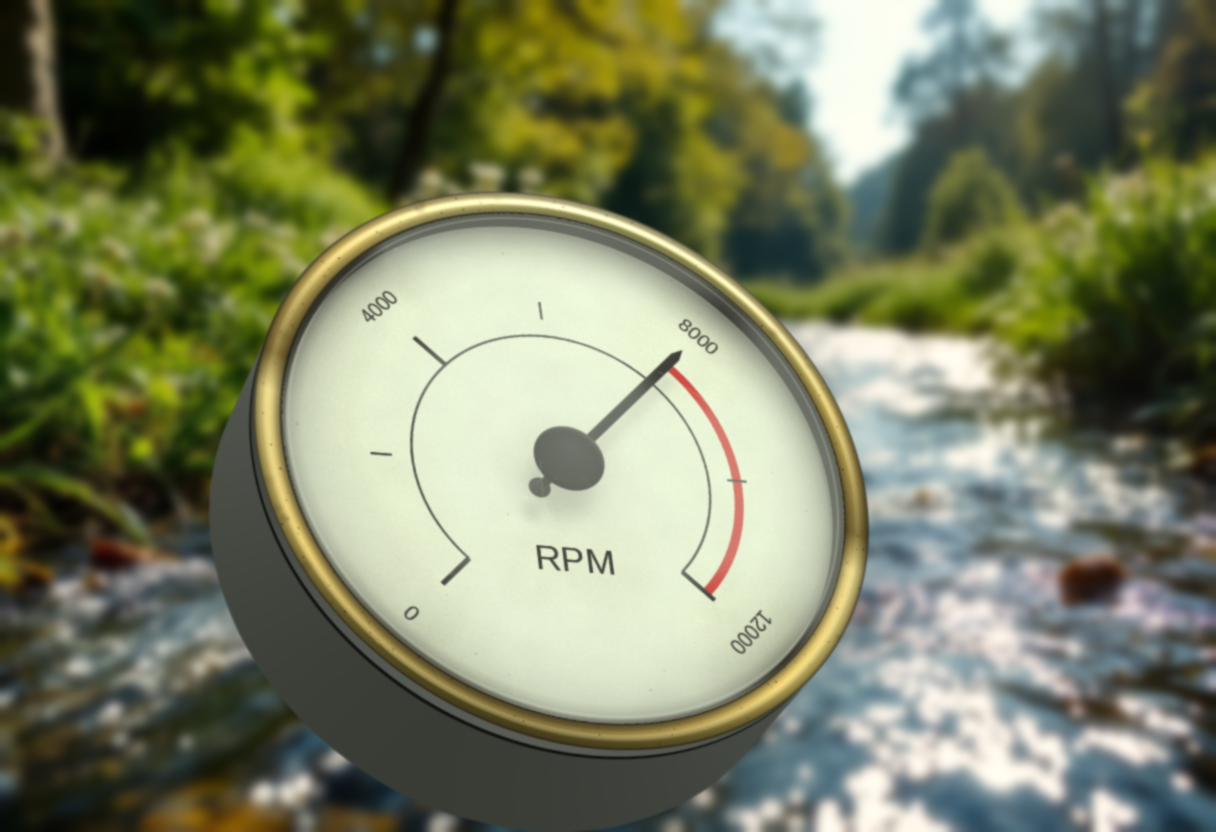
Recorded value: rpm 8000
